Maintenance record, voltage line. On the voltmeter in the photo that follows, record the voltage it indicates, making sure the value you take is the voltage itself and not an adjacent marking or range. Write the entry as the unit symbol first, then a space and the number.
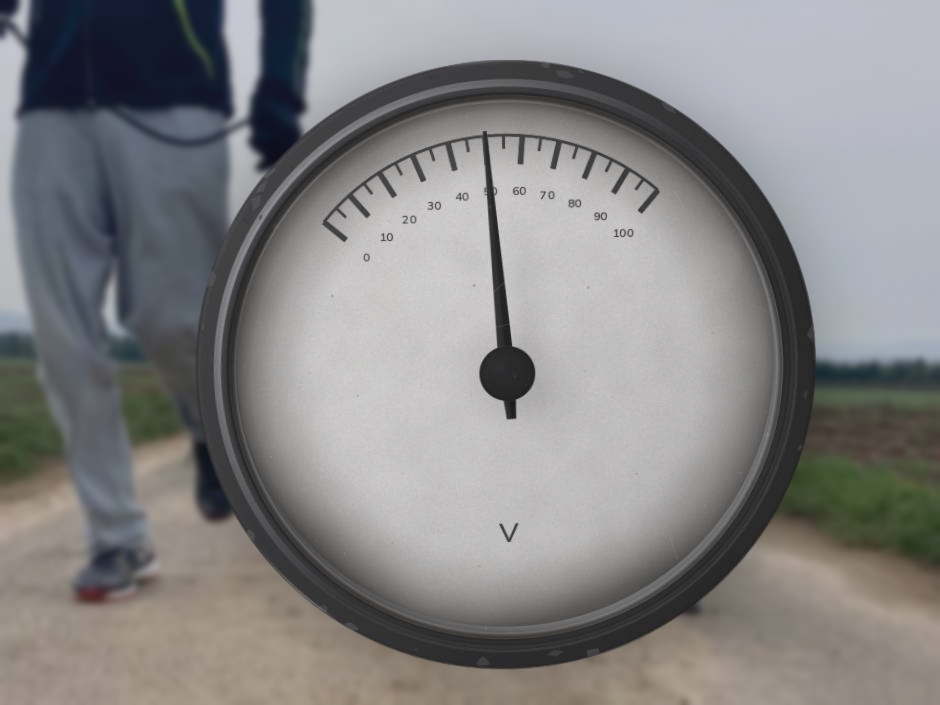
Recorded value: V 50
